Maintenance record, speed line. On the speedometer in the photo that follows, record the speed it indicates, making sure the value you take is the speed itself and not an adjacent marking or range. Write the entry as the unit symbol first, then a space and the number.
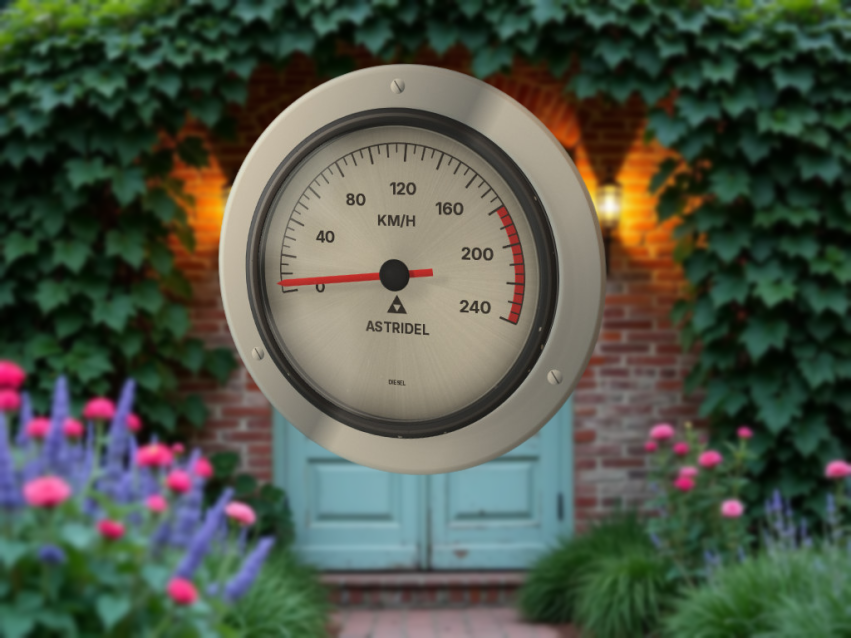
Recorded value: km/h 5
